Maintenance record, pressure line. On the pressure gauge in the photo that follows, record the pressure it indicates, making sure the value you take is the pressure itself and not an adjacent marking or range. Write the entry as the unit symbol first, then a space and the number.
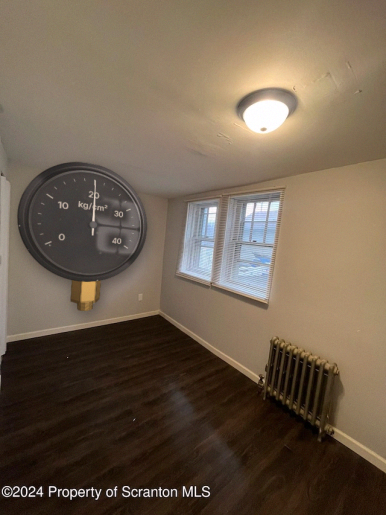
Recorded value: kg/cm² 20
